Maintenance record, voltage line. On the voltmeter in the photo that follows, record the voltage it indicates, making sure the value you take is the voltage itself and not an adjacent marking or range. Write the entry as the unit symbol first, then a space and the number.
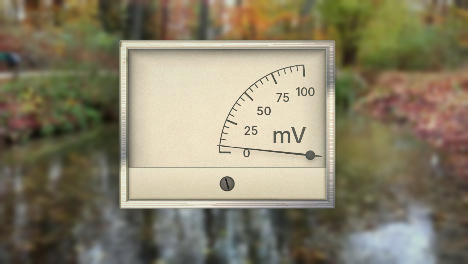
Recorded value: mV 5
